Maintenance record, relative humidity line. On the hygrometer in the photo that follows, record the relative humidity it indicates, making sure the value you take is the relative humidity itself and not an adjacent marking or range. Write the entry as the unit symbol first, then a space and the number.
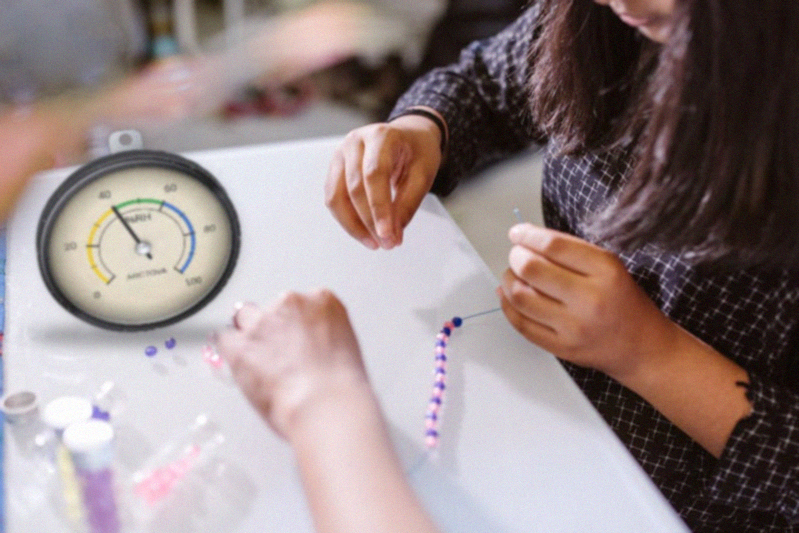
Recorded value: % 40
